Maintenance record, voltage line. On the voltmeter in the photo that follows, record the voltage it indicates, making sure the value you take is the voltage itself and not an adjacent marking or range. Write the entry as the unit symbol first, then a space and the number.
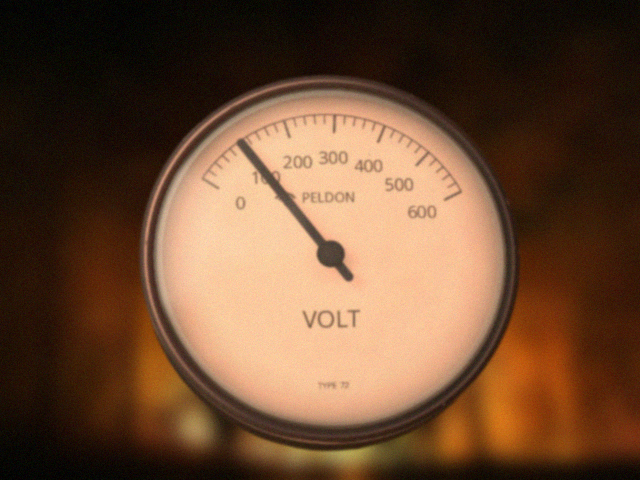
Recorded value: V 100
